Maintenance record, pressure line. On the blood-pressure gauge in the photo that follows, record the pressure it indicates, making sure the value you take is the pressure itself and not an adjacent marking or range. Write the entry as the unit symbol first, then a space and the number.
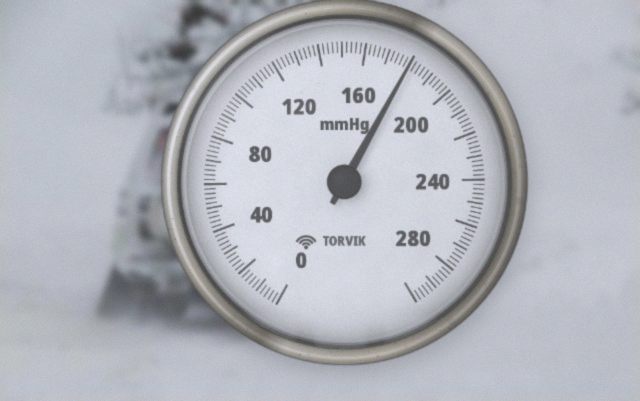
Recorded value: mmHg 180
